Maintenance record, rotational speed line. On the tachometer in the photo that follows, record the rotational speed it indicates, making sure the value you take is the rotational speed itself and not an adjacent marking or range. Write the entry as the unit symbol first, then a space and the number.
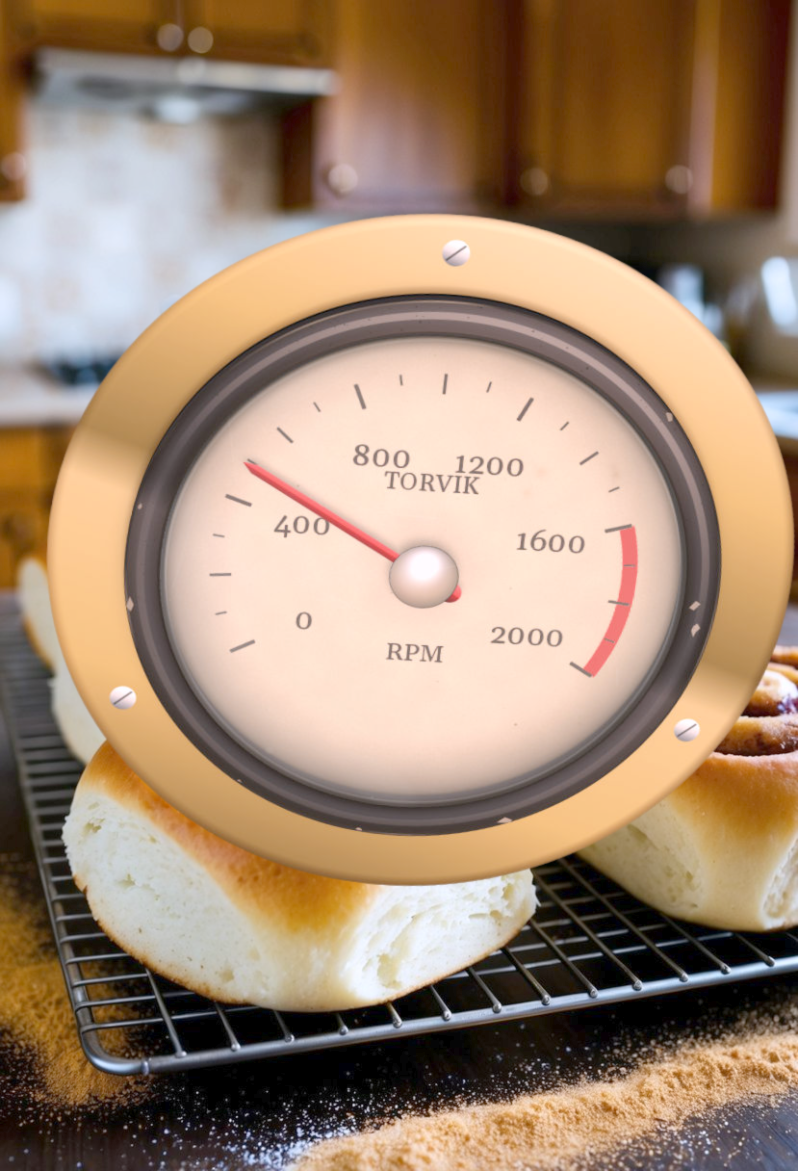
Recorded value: rpm 500
